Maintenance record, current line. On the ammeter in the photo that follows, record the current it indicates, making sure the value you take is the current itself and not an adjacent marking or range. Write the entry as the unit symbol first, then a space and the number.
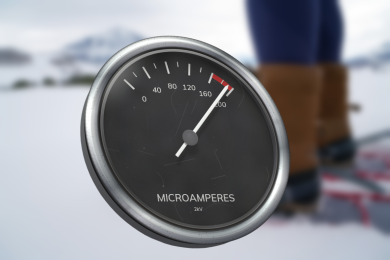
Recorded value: µA 190
